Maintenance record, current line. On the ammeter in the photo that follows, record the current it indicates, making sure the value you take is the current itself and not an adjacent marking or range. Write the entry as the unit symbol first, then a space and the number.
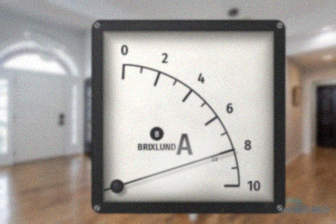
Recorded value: A 8
